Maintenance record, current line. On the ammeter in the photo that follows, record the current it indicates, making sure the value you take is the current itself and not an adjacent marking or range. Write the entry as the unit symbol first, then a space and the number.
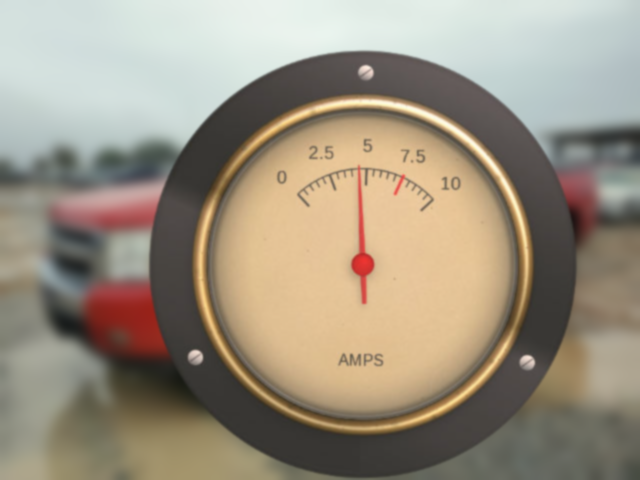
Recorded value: A 4.5
